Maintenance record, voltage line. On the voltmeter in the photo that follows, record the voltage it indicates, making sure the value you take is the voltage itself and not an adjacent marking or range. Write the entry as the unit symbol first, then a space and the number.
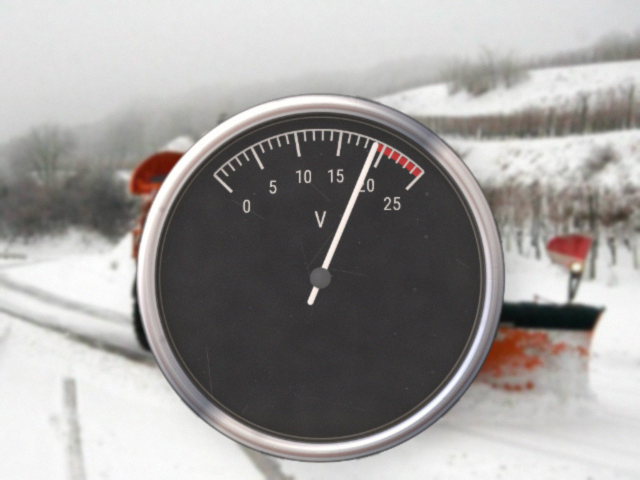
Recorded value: V 19
